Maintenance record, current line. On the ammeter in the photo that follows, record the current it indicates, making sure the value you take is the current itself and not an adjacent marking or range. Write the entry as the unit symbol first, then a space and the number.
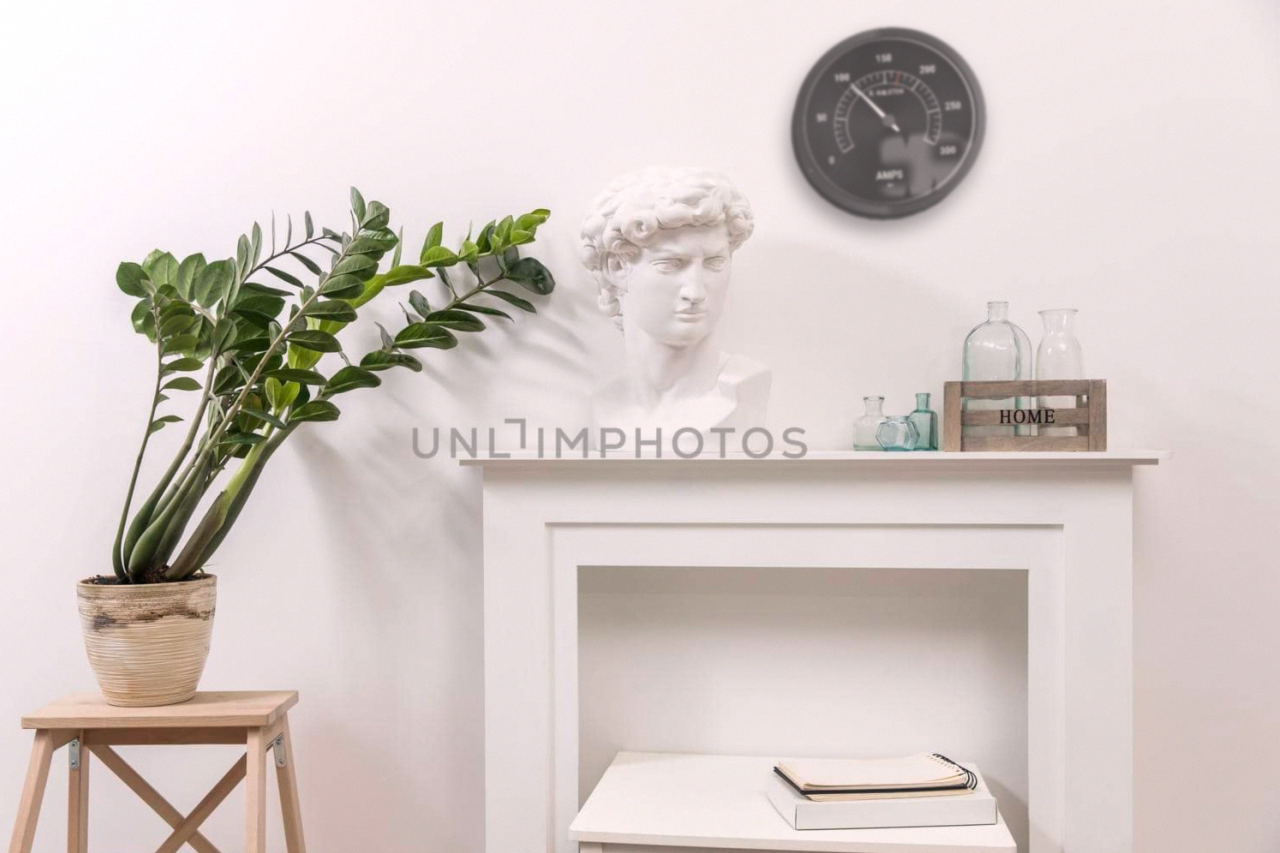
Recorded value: A 100
